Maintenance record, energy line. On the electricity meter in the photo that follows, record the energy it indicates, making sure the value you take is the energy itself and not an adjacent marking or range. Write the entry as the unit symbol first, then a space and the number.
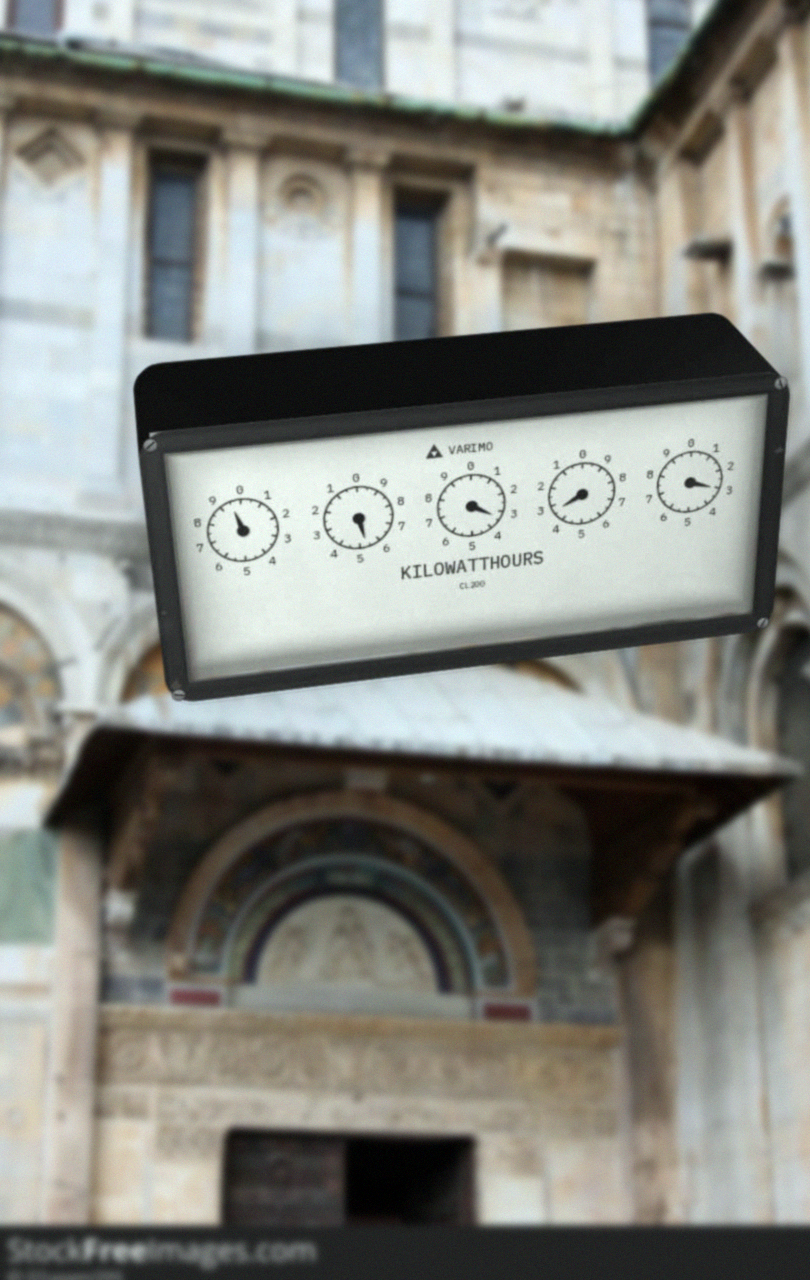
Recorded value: kWh 95333
